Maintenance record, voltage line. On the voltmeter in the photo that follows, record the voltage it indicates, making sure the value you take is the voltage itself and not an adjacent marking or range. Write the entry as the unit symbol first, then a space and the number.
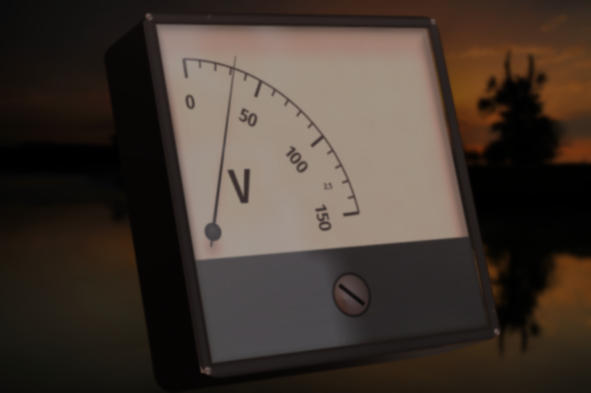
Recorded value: V 30
